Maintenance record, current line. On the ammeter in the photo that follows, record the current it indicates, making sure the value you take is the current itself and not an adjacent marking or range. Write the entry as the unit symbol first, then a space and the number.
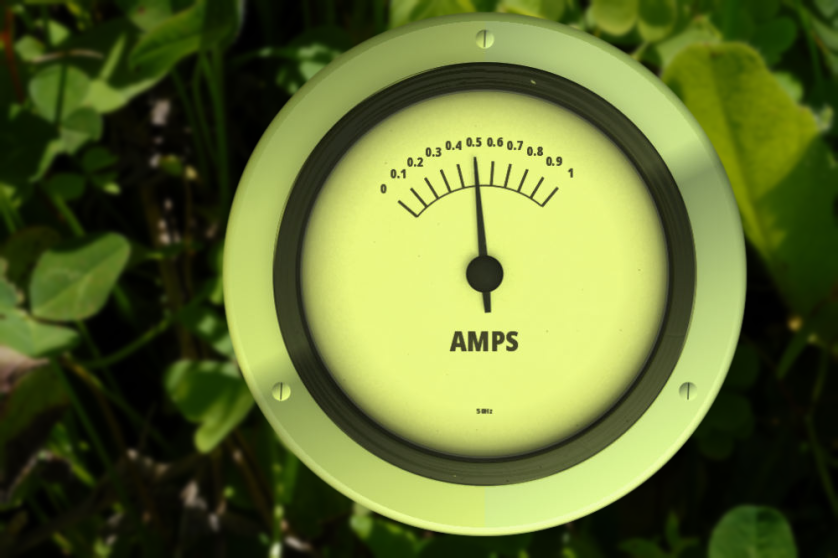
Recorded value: A 0.5
